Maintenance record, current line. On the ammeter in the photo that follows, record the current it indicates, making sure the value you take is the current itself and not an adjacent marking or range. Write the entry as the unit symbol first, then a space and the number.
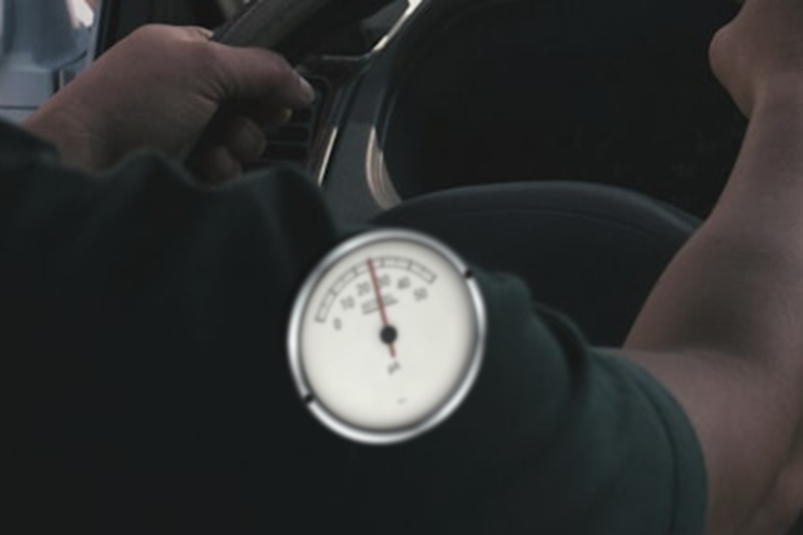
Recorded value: µA 25
